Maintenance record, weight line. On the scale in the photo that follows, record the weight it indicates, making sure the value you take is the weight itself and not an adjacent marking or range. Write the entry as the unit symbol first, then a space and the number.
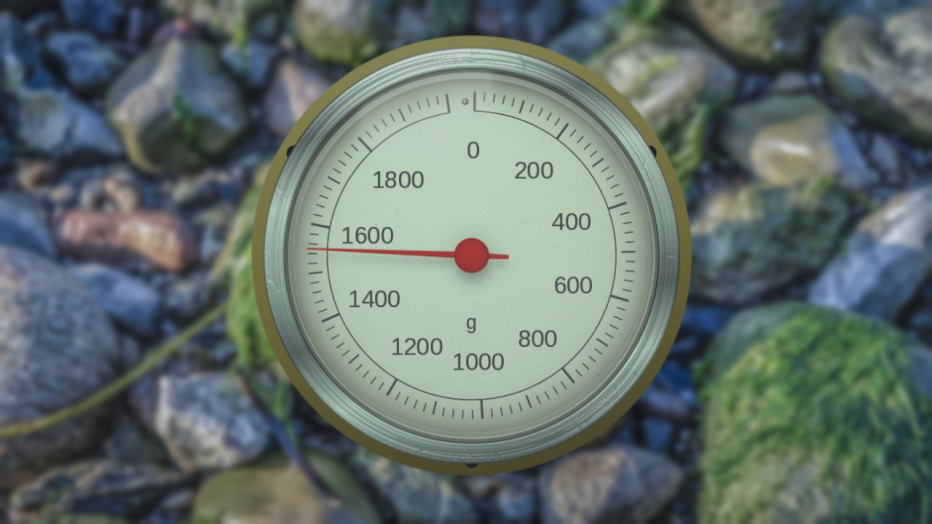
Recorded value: g 1550
